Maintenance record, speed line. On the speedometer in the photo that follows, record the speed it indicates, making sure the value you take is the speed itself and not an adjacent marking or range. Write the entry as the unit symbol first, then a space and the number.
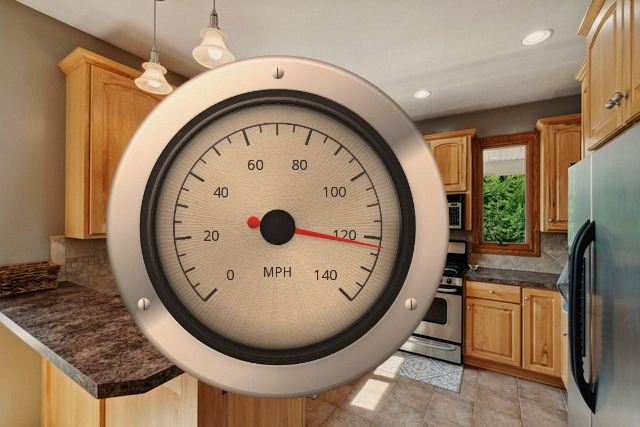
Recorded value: mph 122.5
